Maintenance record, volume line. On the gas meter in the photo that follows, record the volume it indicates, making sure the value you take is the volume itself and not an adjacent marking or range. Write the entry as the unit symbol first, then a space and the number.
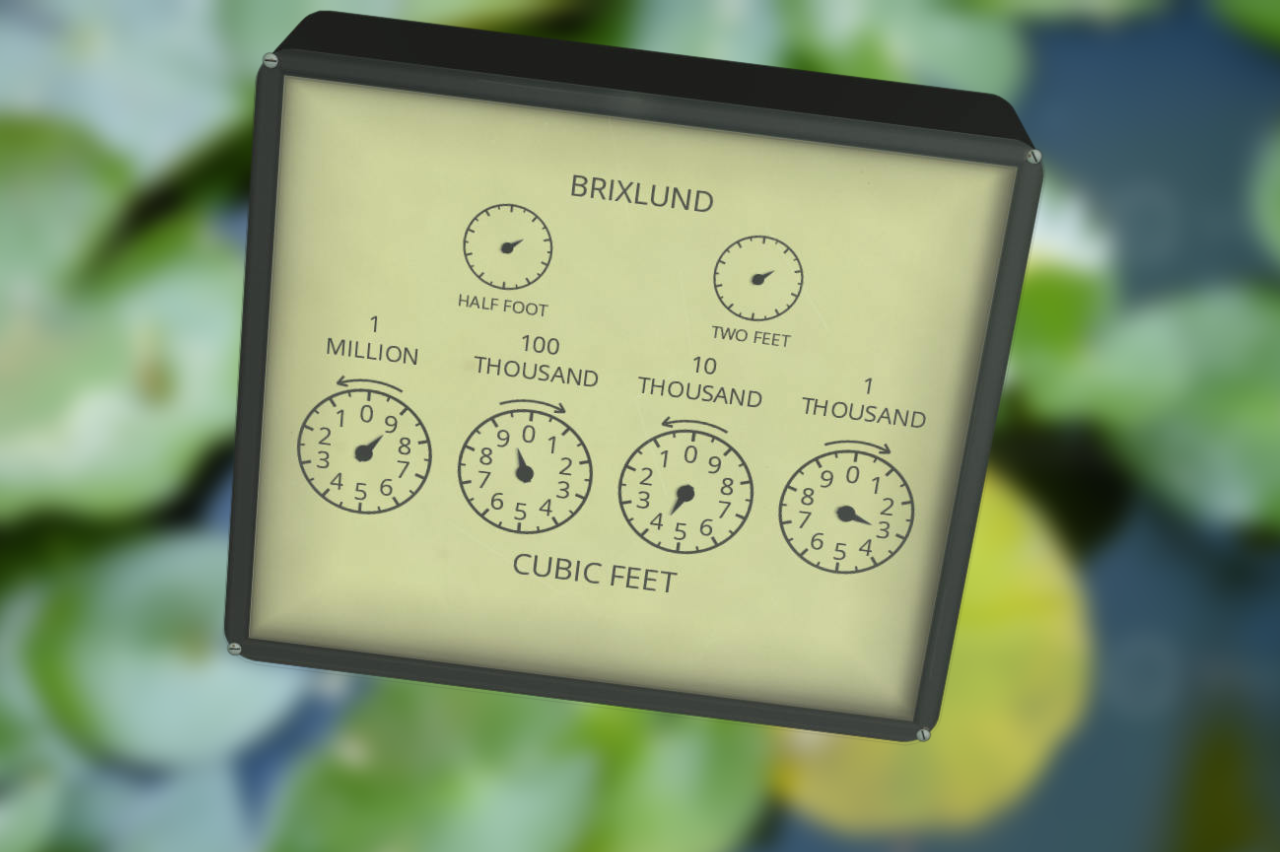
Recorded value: ft³ 894300
